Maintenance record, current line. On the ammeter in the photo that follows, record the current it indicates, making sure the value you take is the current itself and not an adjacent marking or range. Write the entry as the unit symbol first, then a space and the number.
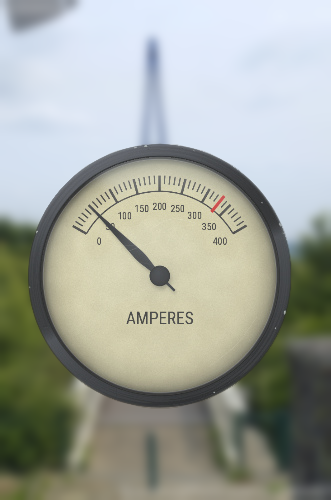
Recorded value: A 50
